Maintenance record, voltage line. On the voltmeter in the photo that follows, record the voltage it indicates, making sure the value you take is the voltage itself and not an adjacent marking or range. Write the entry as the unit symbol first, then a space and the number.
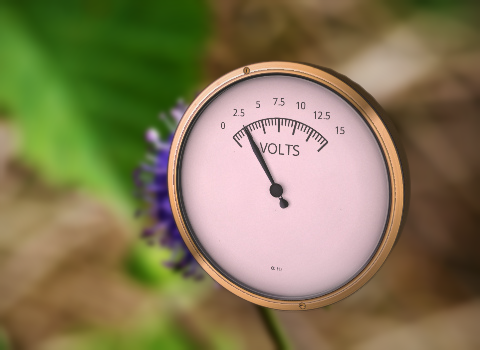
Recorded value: V 2.5
